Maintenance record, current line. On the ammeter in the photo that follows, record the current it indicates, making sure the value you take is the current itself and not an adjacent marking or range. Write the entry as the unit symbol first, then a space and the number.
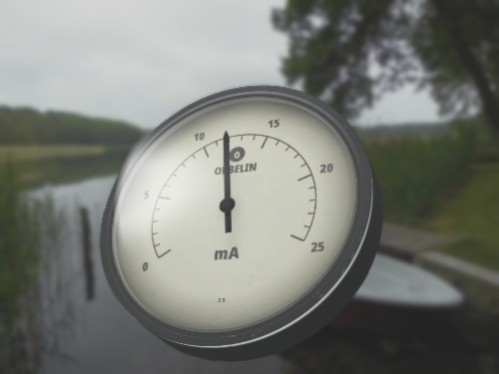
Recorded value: mA 12
